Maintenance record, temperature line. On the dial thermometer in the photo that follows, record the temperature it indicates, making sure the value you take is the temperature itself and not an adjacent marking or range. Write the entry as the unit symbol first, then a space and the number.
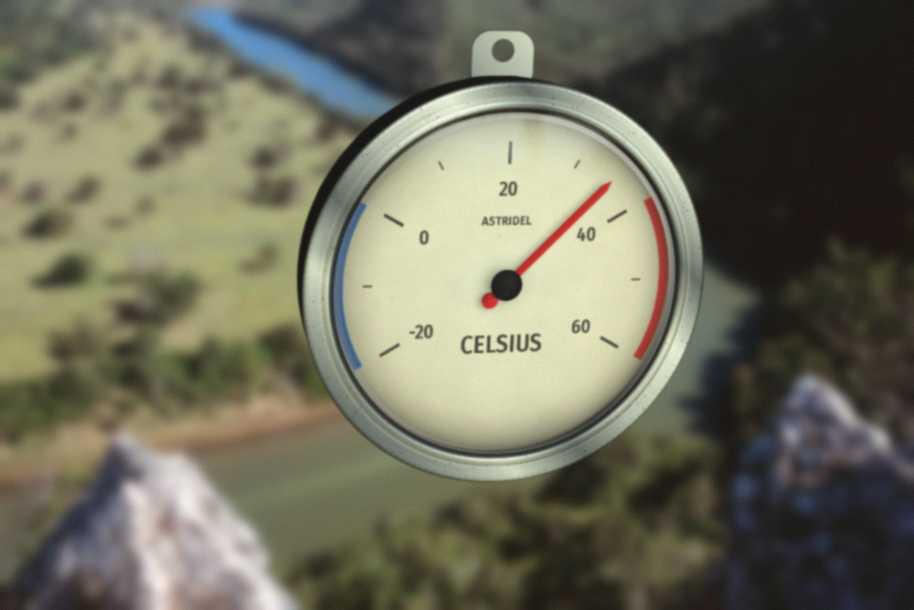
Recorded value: °C 35
